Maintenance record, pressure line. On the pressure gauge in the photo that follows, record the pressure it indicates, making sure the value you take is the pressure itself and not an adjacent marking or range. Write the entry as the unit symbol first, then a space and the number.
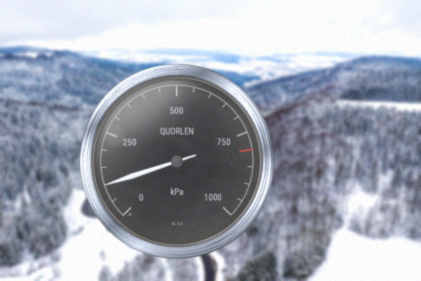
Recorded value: kPa 100
